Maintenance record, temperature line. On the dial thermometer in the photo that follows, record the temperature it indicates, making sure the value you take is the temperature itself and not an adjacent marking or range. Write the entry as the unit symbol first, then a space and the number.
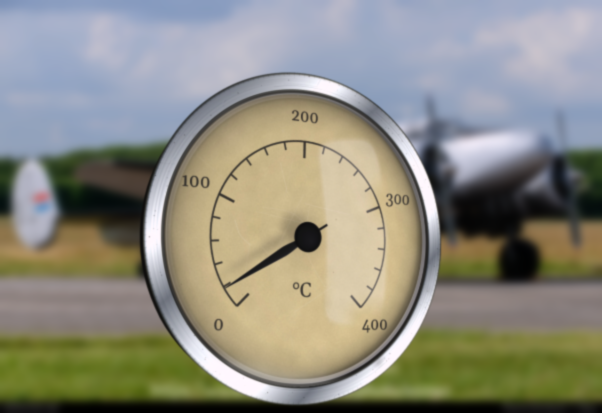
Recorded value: °C 20
